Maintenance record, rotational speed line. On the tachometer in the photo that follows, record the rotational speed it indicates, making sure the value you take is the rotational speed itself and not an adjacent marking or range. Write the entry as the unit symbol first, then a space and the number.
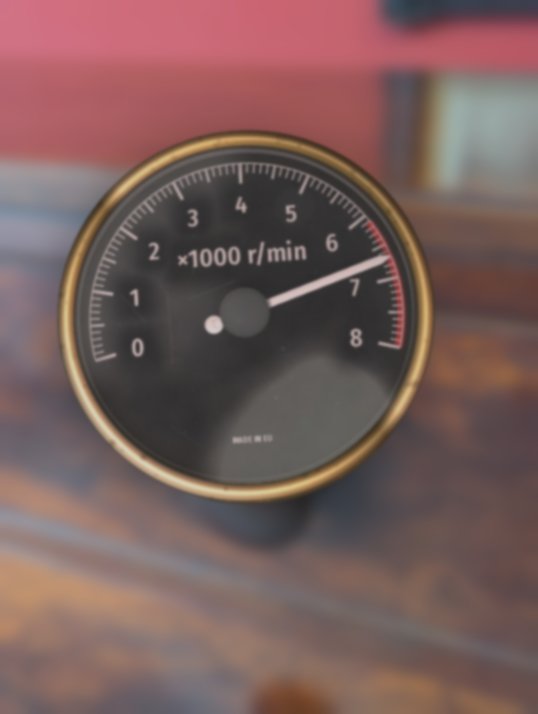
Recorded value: rpm 6700
